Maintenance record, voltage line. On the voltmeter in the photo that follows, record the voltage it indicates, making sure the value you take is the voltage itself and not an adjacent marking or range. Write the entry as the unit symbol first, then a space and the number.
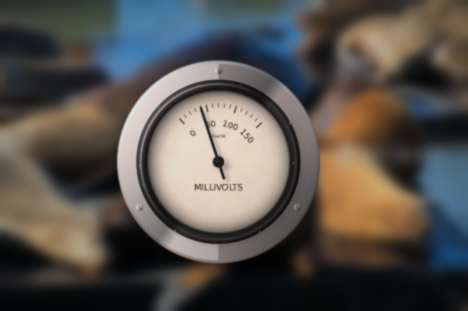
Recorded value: mV 40
